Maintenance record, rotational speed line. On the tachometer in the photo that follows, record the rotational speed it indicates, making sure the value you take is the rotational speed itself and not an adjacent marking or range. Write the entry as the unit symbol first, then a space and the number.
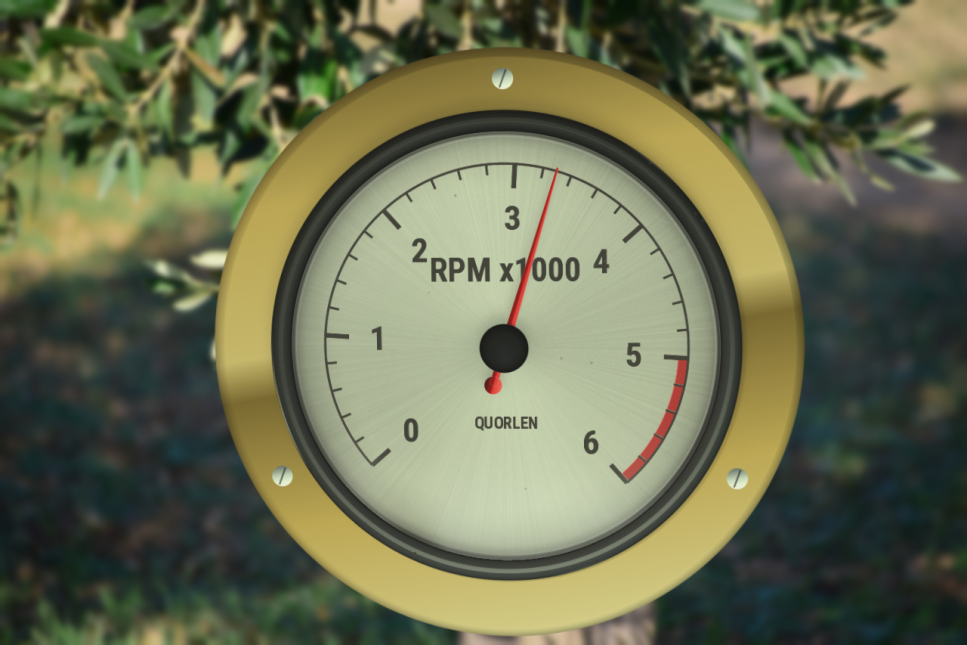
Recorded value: rpm 3300
